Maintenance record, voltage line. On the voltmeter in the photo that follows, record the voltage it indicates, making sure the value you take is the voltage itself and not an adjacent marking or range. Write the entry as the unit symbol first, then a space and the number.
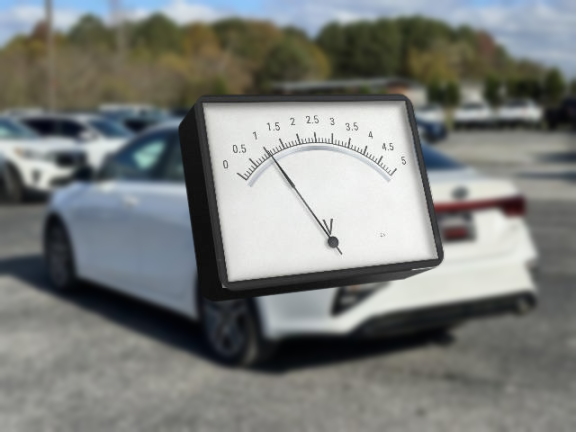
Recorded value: V 1
